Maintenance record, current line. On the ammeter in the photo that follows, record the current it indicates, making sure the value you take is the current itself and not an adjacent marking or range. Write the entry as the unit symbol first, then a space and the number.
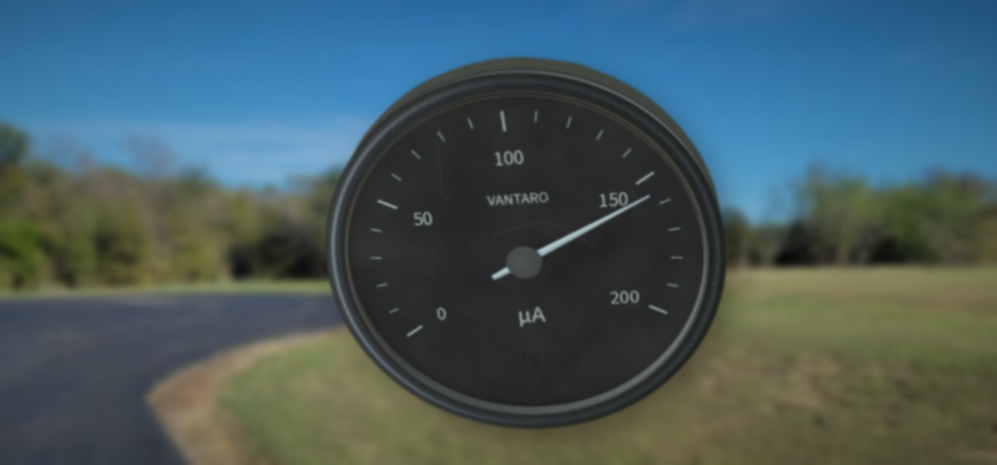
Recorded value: µA 155
